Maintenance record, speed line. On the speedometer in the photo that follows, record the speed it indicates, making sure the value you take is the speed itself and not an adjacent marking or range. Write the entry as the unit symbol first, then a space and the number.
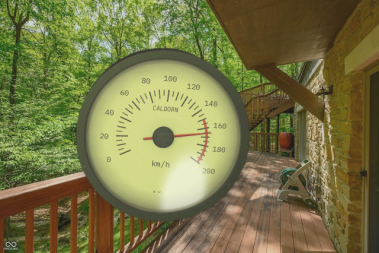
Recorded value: km/h 165
